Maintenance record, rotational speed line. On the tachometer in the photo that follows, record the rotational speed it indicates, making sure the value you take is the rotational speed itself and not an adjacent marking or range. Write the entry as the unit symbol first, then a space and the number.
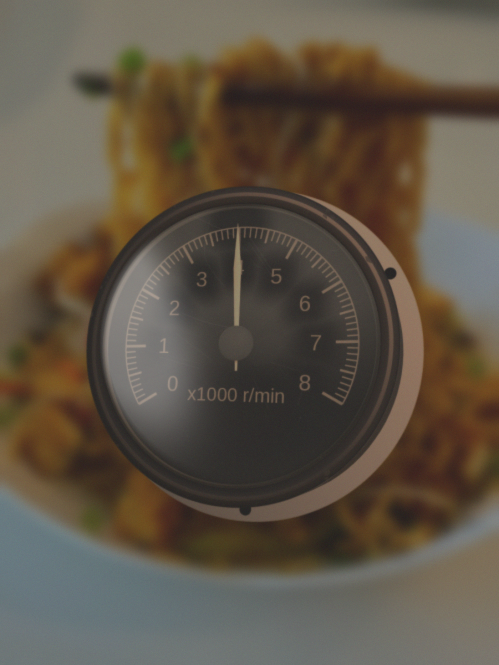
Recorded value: rpm 4000
